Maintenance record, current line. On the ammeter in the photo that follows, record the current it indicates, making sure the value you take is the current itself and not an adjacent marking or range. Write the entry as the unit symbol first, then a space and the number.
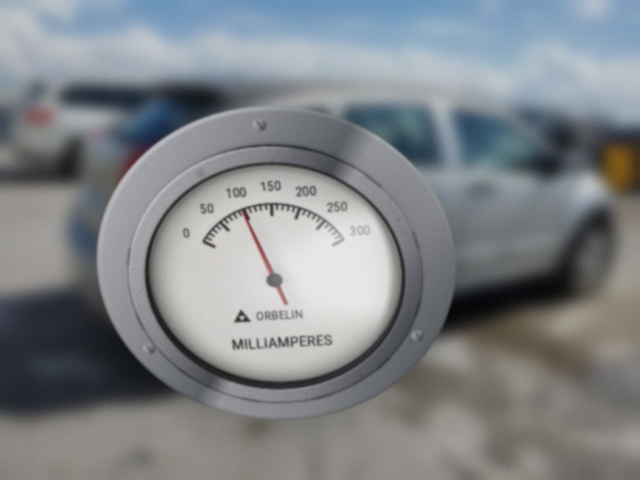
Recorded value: mA 100
